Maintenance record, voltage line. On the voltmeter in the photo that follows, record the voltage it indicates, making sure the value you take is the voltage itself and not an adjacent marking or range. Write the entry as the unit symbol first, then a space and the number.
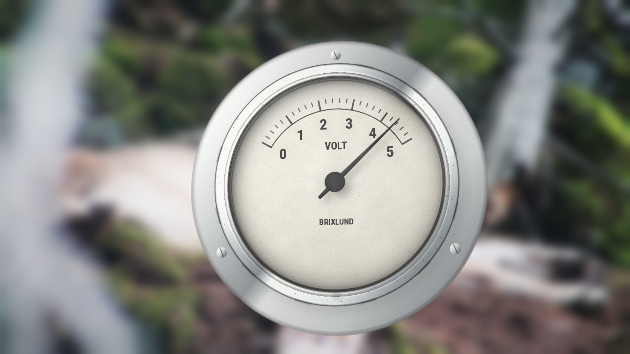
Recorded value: V 4.4
